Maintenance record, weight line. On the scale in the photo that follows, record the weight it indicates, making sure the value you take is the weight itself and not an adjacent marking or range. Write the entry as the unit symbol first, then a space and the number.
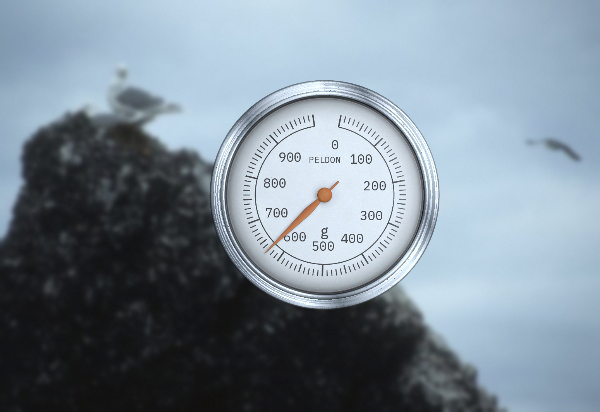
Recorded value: g 630
